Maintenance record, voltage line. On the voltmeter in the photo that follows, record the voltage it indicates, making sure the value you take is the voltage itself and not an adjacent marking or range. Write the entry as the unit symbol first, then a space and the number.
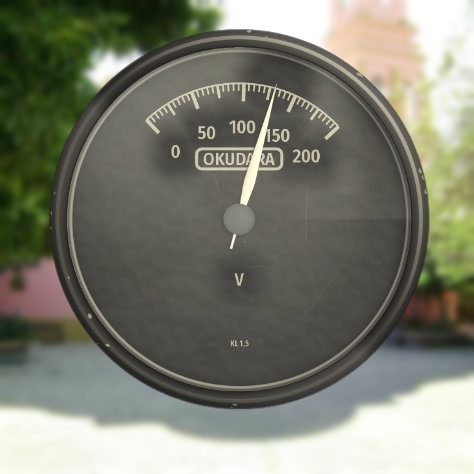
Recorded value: V 130
